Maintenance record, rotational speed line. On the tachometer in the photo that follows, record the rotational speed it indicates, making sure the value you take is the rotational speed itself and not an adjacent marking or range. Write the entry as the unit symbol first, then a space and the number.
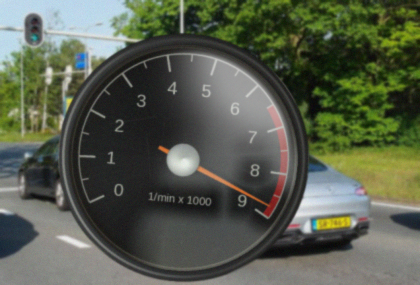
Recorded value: rpm 8750
